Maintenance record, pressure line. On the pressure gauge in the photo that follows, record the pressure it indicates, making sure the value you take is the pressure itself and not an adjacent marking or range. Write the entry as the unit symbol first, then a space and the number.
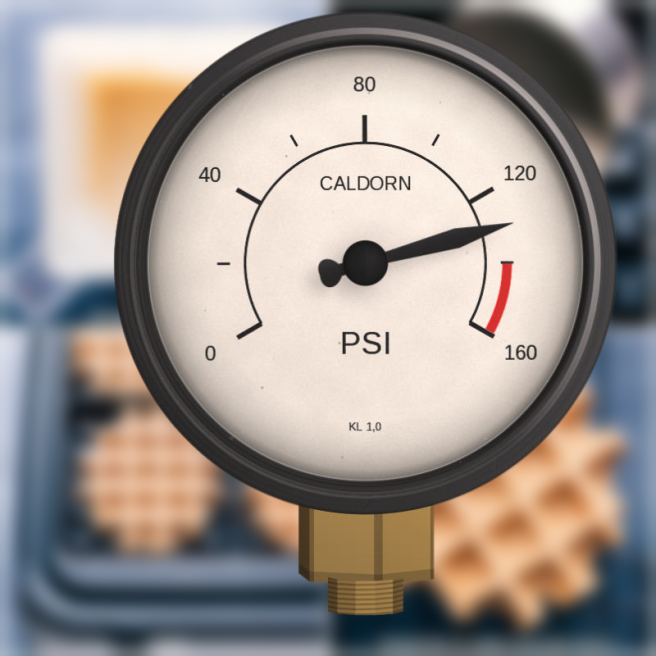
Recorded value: psi 130
